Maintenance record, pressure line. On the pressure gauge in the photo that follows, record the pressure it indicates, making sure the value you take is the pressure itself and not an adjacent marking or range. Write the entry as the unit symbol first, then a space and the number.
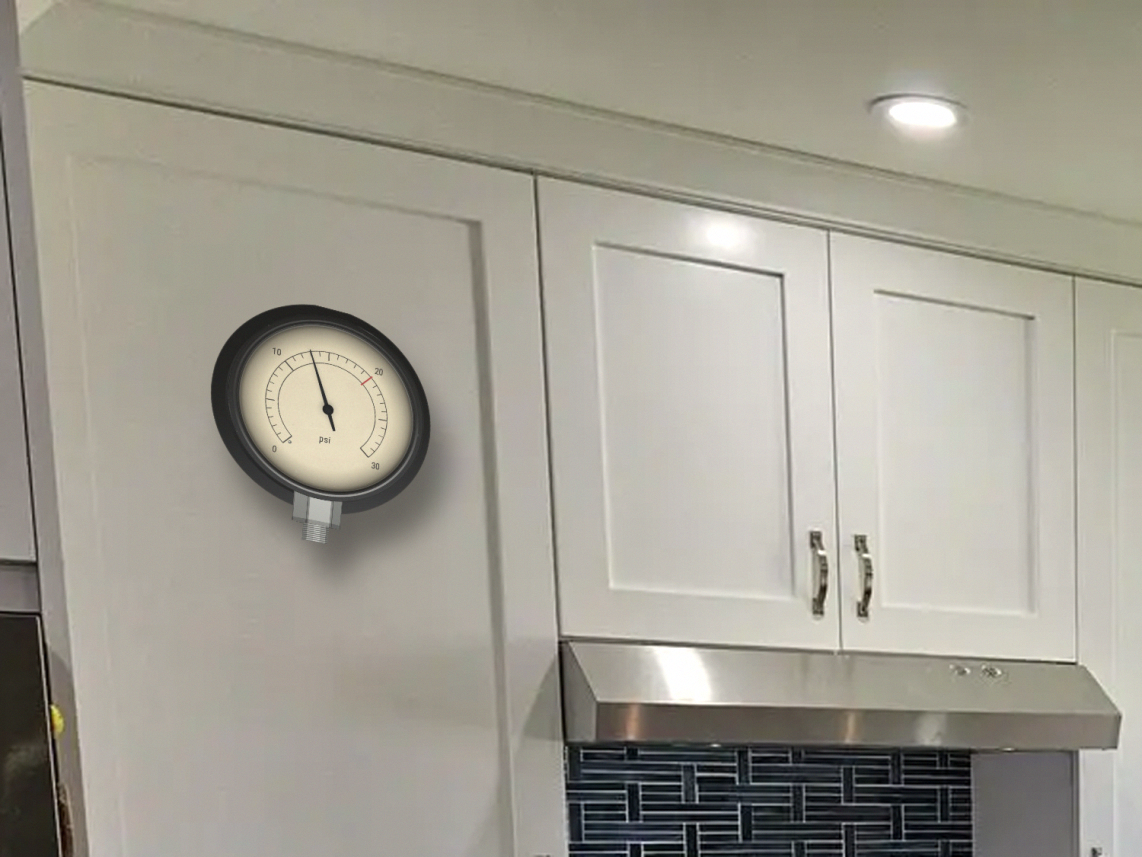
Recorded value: psi 13
